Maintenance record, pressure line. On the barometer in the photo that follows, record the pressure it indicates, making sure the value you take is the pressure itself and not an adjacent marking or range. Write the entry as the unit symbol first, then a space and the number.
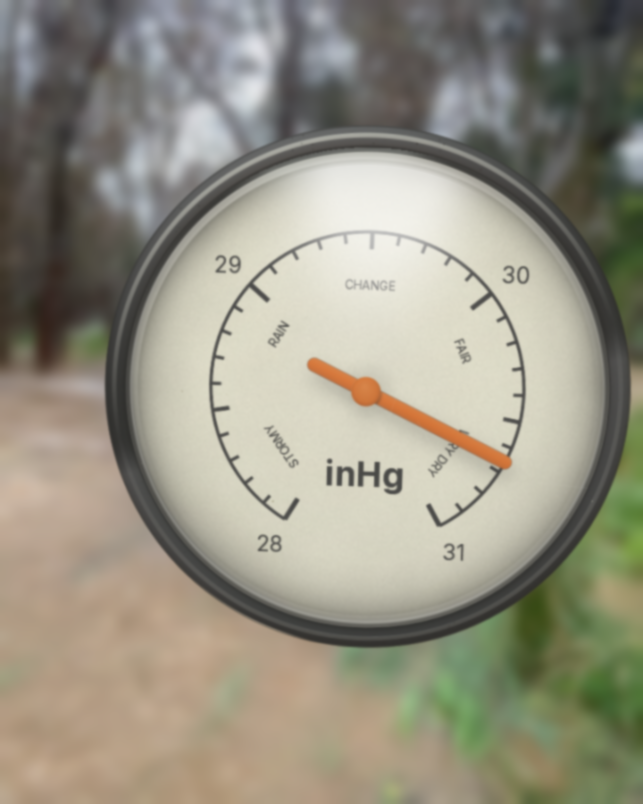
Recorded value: inHg 30.65
